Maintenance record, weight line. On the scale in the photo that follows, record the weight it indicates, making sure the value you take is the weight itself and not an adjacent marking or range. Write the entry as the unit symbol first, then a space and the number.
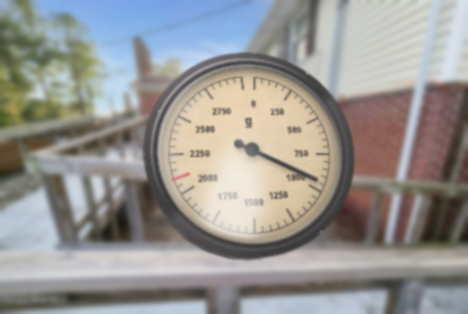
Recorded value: g 950
